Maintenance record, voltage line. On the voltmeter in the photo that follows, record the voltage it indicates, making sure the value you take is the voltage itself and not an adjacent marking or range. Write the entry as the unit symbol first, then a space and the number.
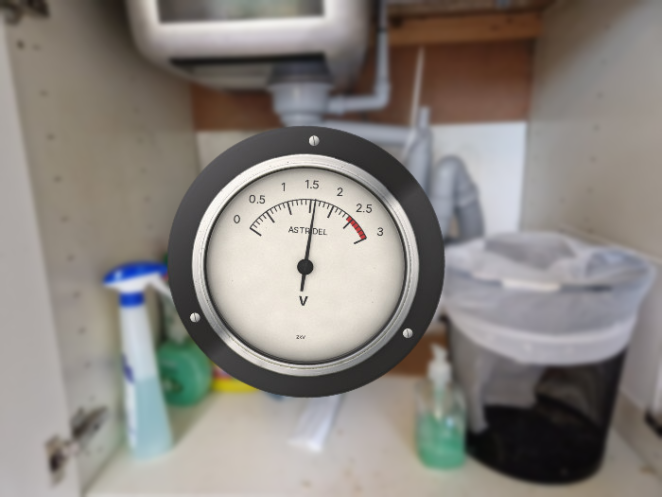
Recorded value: V 1.6
